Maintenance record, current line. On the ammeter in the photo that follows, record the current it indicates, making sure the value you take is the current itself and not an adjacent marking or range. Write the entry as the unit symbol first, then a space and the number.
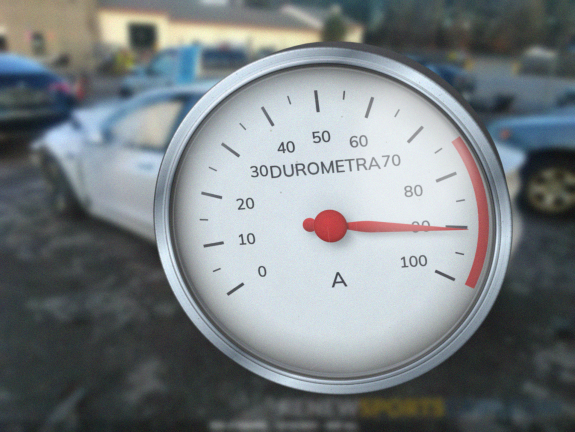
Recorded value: A 90
